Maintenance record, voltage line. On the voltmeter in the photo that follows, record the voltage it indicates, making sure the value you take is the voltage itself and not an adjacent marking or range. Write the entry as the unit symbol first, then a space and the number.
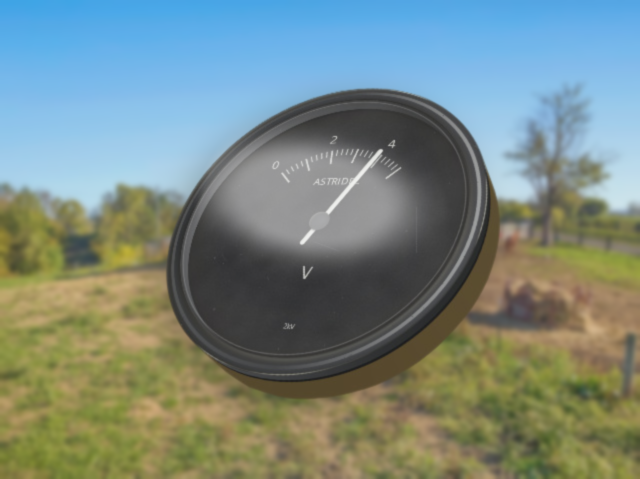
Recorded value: V 4
